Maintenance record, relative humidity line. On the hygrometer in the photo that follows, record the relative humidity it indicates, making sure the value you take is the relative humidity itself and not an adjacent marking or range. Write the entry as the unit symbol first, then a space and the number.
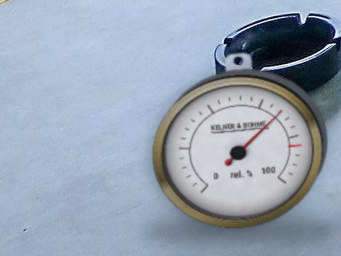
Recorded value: % 68
